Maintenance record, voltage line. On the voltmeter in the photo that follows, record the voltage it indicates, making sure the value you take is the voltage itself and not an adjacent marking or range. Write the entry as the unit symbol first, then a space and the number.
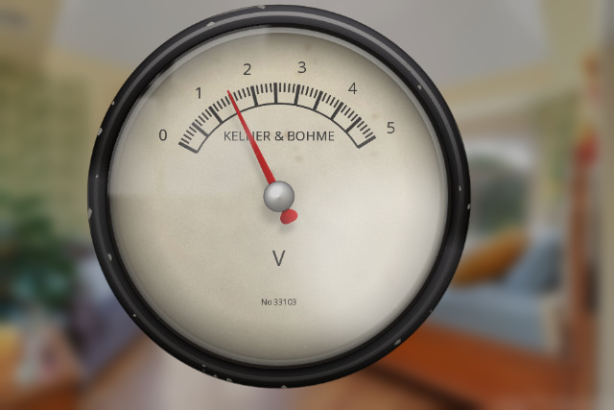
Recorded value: V 1.5
